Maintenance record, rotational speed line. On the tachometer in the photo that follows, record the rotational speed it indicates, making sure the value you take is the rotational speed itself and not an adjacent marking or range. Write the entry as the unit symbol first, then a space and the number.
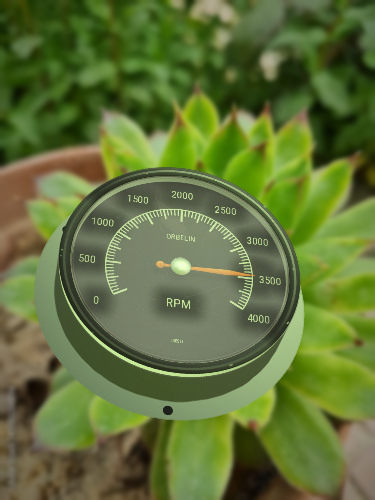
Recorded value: rpm 3500
